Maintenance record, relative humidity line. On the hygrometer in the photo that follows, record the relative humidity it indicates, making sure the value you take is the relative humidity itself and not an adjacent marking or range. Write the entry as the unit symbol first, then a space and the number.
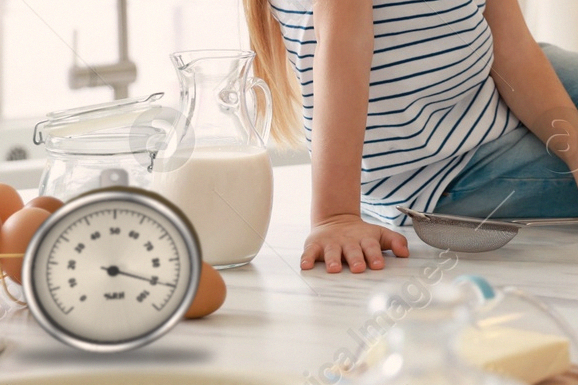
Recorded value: % 90
